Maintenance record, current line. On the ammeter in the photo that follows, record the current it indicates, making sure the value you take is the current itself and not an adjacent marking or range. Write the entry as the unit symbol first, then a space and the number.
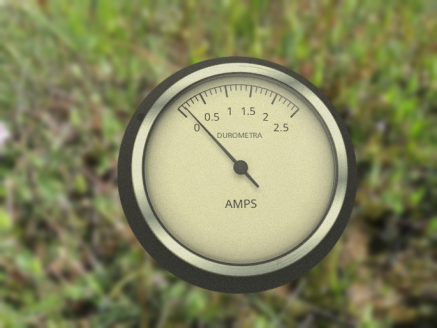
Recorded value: A 0.1
